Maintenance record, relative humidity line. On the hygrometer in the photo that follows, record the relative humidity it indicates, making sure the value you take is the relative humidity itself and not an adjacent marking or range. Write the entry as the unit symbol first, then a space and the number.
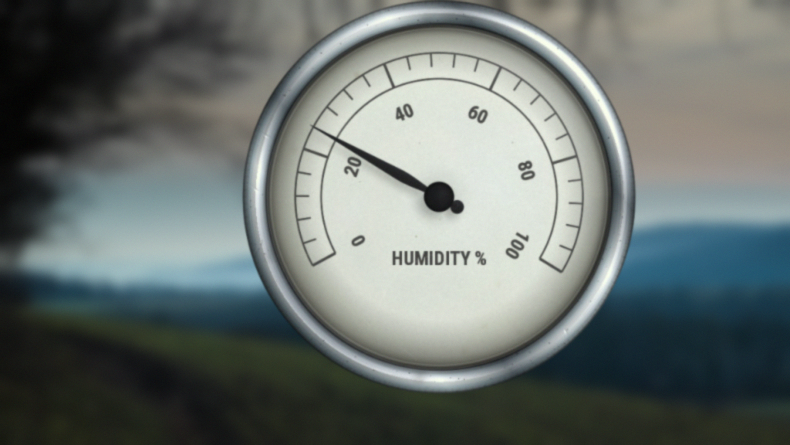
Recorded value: % 24
